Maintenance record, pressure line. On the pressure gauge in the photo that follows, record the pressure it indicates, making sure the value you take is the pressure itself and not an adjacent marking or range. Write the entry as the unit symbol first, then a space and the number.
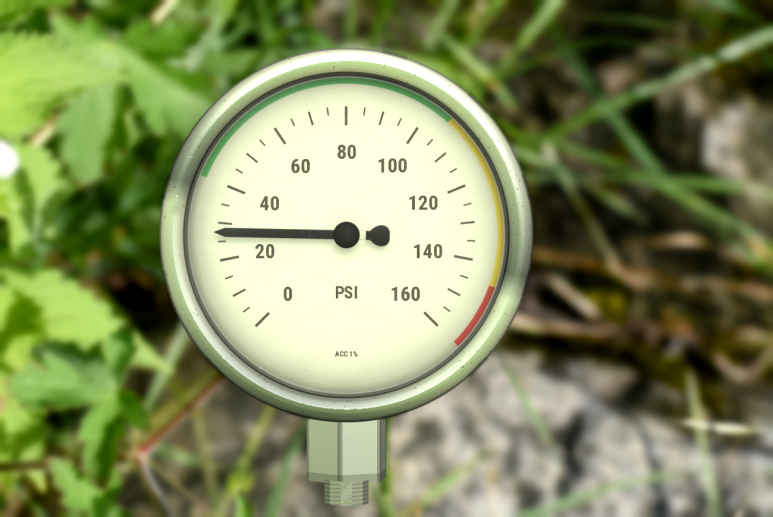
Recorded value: psi 27.5
